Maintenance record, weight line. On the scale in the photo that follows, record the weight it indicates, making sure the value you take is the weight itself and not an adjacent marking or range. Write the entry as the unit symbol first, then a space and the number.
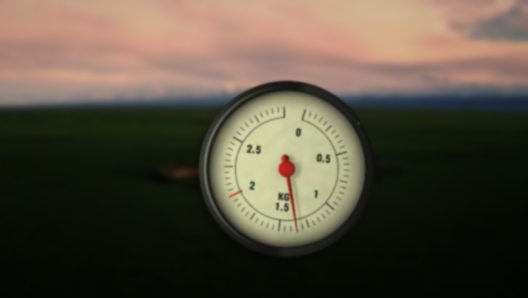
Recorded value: kg 1.35
